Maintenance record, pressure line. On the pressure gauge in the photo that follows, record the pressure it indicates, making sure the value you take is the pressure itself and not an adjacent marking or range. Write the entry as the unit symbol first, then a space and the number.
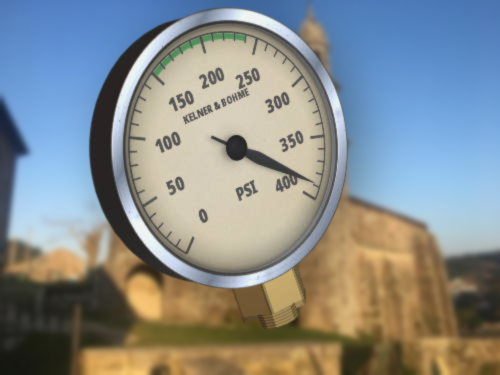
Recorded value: psi 390
